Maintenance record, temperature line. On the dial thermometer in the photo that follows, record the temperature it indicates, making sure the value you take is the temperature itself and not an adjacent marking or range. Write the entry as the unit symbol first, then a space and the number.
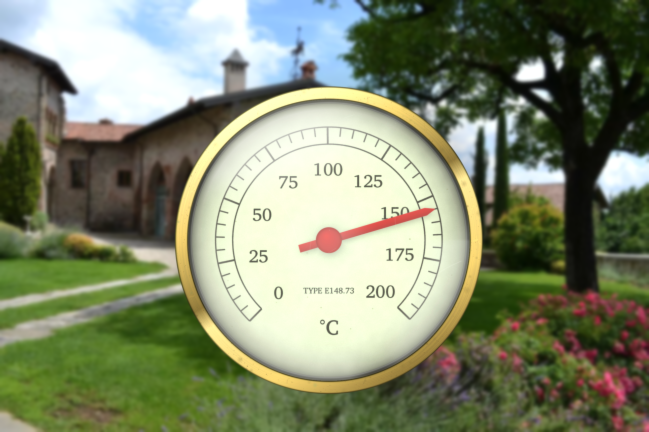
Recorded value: °C 155
